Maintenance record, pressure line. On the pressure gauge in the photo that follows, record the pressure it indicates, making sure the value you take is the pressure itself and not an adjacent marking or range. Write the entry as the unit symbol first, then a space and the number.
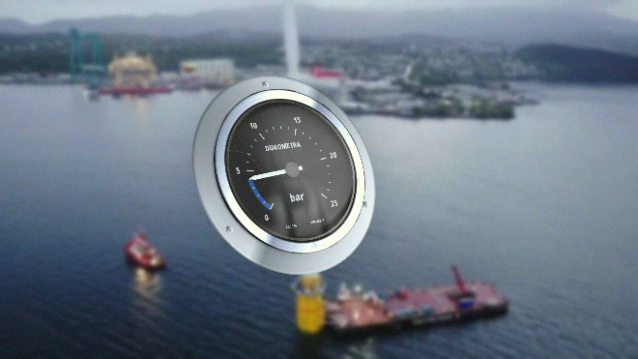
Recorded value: bar 4
